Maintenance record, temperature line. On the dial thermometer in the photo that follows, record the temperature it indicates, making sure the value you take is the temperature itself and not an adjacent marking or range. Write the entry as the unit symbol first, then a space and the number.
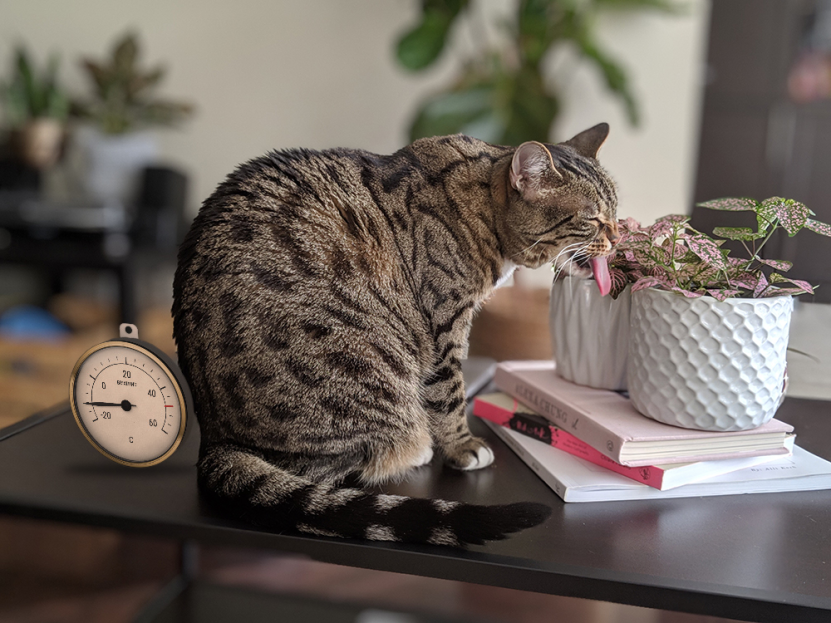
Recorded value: °C -12
